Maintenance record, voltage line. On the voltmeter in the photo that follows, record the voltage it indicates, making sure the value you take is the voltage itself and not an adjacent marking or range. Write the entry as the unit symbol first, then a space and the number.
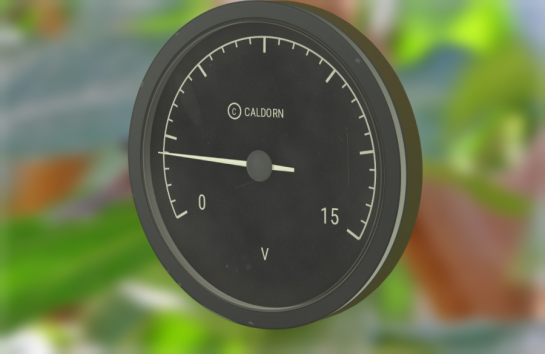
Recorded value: V 2
